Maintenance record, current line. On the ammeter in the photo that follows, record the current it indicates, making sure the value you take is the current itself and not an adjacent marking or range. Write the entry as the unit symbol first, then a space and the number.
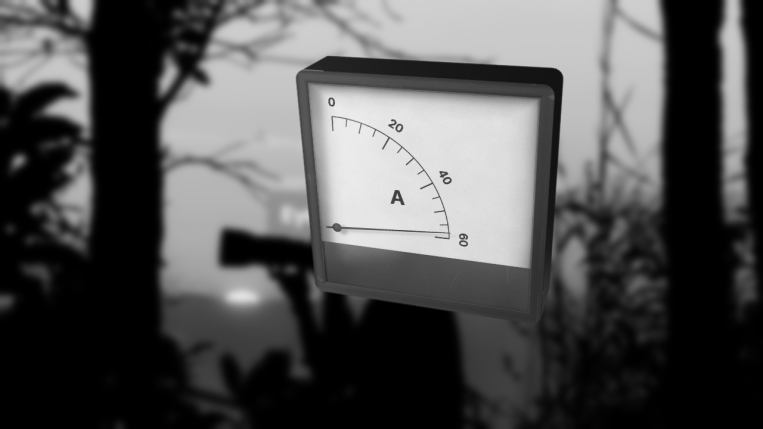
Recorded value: A 57.5
